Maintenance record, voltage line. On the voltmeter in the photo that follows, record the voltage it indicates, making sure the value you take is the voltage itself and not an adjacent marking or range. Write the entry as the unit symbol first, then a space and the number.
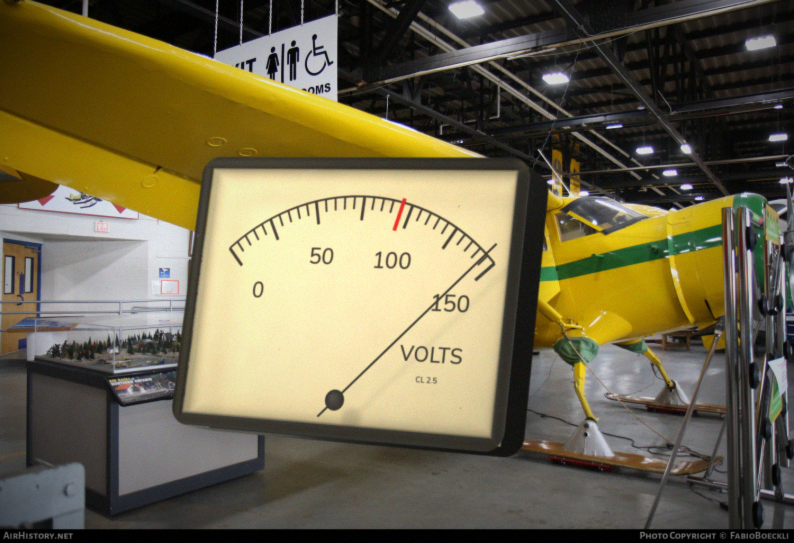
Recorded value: V 145
